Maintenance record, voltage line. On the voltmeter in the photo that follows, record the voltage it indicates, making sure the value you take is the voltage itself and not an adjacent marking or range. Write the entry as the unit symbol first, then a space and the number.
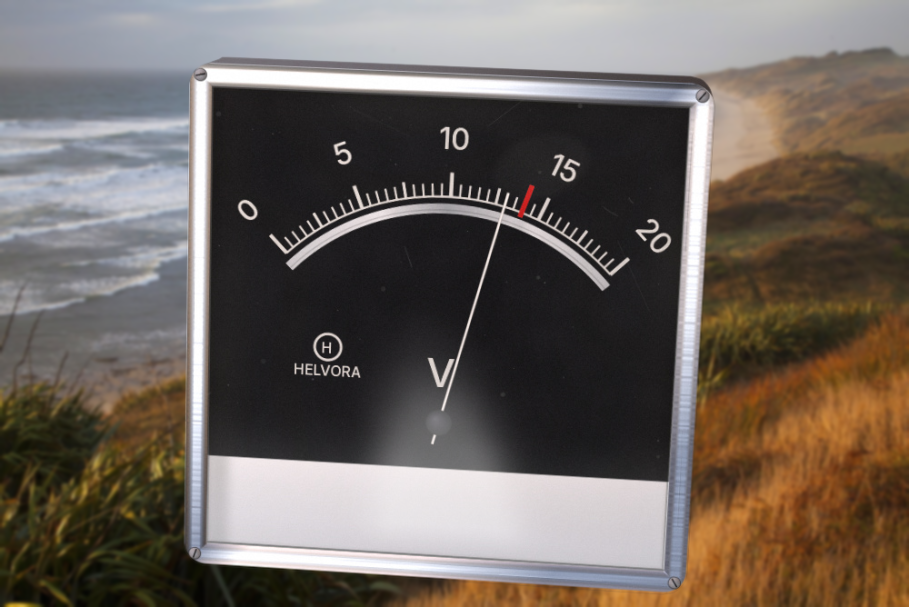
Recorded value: V 13
